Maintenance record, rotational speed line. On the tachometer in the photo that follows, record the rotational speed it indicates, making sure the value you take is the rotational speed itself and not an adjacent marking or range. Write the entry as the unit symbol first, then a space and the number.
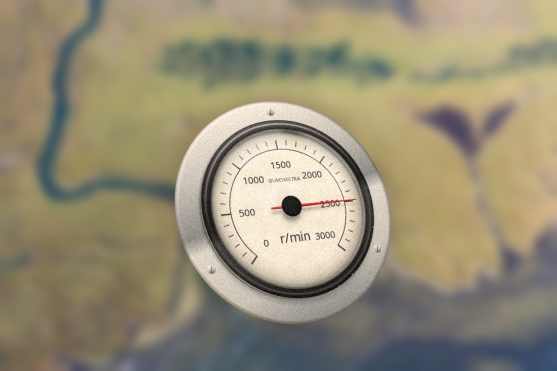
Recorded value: rpm 2500
